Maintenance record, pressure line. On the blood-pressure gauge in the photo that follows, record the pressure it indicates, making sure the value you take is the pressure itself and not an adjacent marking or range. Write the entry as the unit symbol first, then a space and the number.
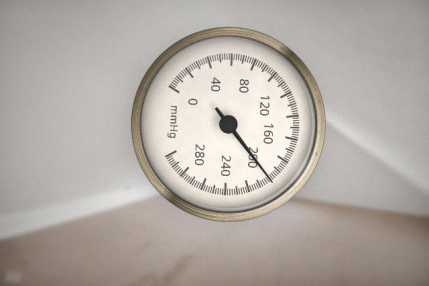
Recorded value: mmHg 200
